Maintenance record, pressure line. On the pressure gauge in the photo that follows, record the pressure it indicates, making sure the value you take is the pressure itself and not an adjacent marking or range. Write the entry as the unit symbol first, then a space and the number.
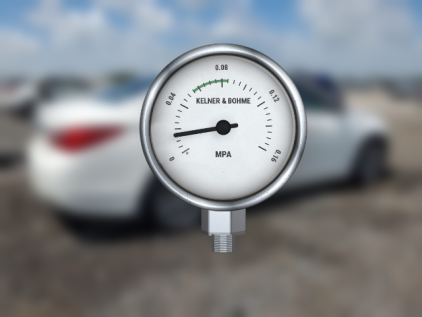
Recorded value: MPa 0.015
